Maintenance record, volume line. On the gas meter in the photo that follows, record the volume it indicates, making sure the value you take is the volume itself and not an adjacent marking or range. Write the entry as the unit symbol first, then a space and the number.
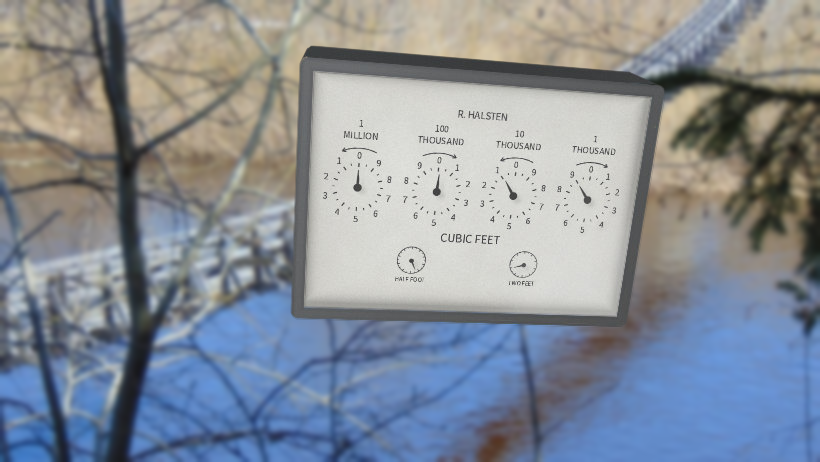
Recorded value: ft³ 900
